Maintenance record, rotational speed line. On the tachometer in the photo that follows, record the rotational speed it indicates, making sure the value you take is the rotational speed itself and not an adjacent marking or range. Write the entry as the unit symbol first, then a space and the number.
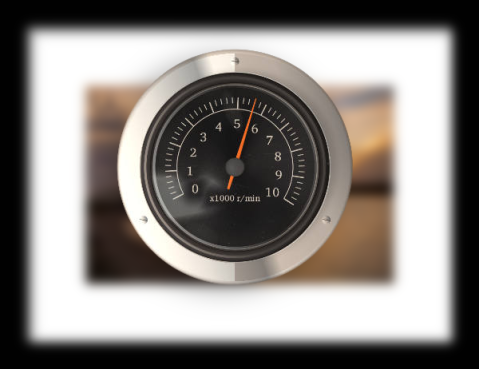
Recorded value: rpm 5600
